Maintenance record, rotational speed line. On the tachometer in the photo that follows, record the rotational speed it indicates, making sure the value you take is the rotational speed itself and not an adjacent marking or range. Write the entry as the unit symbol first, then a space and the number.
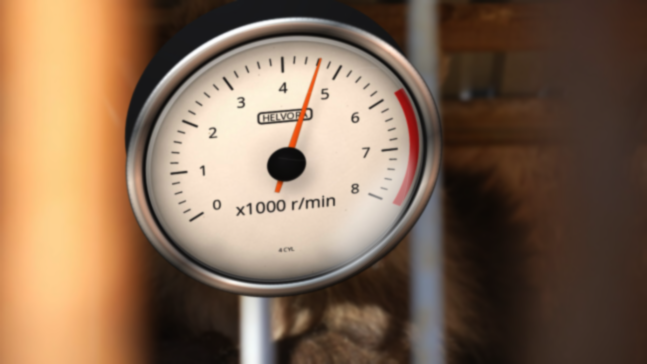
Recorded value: rpm 4600
